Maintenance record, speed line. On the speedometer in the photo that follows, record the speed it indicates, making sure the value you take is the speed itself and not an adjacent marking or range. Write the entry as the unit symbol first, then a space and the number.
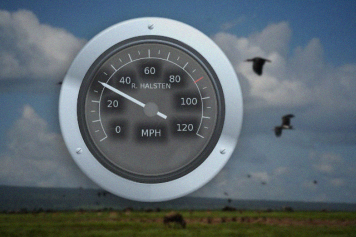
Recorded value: mph 30
